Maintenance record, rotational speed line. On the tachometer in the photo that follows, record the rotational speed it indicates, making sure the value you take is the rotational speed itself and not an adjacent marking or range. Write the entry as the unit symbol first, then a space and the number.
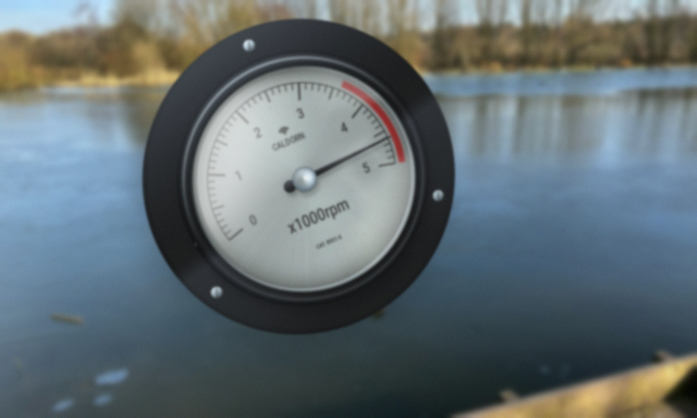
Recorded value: rpm 4600
